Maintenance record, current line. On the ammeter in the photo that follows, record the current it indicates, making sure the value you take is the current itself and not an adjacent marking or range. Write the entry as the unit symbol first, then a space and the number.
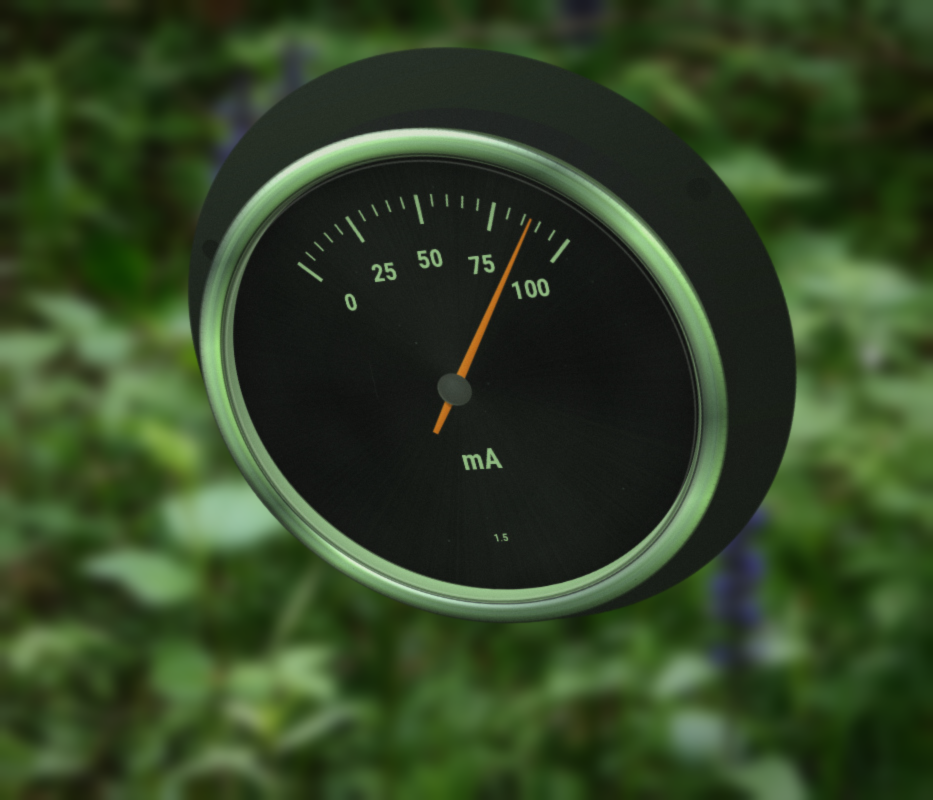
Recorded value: mA 87.5
